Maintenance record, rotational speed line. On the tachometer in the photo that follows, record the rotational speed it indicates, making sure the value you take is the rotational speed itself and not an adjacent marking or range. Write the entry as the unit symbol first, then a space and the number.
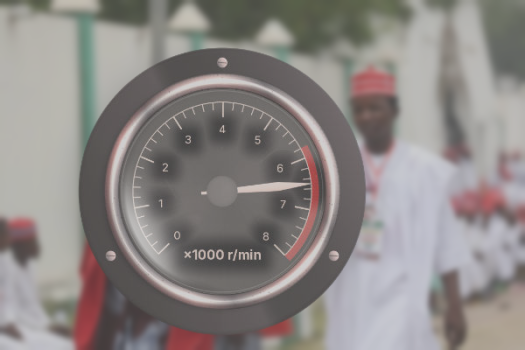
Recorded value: rpm 6500
